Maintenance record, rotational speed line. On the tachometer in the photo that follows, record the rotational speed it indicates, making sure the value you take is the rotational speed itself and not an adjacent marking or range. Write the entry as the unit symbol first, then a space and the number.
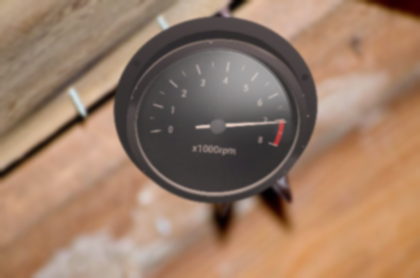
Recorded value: rpm 7000
